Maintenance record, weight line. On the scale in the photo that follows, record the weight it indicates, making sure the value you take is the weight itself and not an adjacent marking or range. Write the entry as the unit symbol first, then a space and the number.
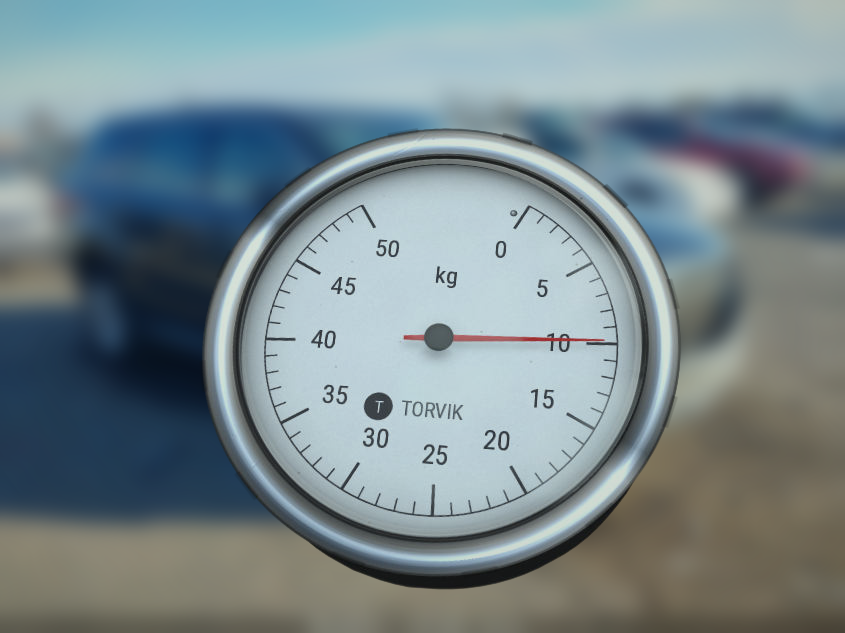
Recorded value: kg 10
